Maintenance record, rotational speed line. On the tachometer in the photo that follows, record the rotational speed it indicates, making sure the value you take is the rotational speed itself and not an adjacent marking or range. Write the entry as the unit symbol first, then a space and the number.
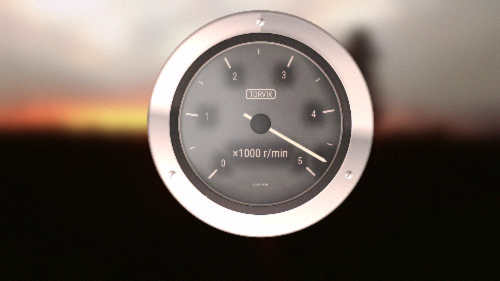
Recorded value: rpm 4750
